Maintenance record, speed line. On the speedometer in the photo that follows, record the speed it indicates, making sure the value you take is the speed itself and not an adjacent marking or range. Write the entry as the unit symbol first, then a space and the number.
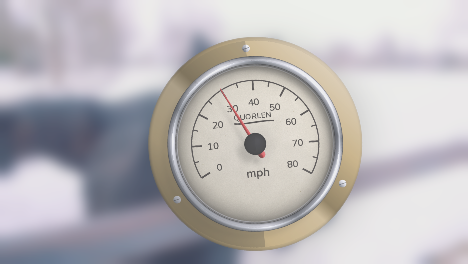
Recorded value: mph 30
